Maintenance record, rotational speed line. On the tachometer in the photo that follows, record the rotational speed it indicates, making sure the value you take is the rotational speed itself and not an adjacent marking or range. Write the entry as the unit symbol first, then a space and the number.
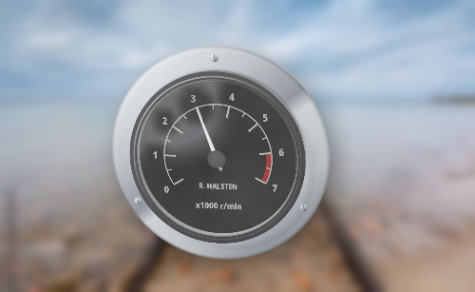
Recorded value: rpm 3000
